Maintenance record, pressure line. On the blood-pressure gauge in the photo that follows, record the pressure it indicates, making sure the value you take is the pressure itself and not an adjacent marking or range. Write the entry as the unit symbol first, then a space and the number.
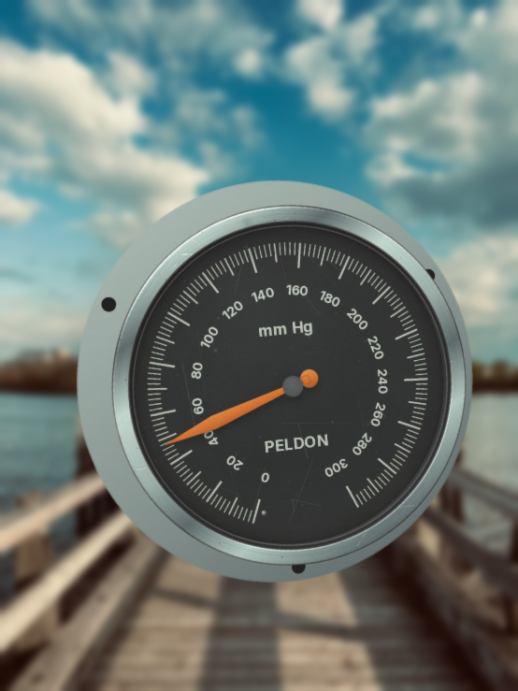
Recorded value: mmHg 48
